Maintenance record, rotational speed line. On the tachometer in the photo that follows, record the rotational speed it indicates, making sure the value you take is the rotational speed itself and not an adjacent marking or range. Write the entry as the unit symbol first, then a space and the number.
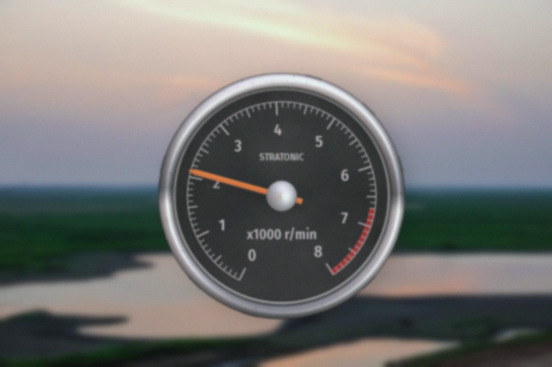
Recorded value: rpm 2100
